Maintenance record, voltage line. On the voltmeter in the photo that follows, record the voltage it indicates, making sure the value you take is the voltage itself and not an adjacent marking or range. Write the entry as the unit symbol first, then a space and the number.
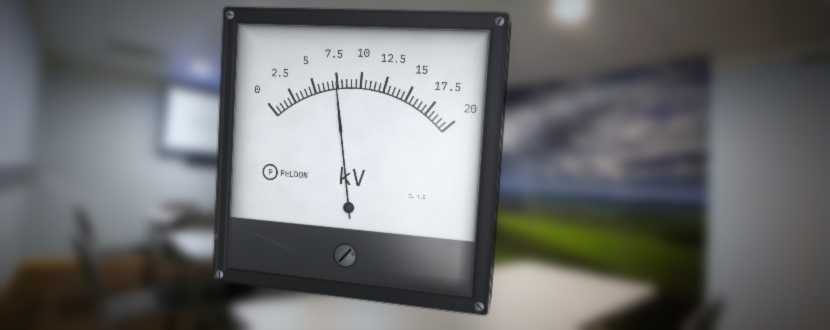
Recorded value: kV 7.5
